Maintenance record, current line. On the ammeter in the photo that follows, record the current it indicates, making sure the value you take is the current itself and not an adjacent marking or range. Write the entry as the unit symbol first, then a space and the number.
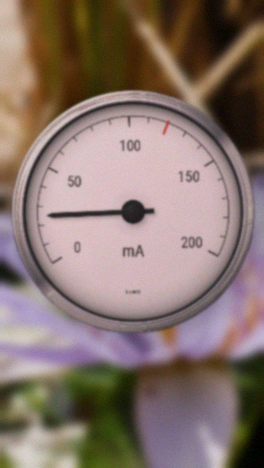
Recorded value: mA 25
